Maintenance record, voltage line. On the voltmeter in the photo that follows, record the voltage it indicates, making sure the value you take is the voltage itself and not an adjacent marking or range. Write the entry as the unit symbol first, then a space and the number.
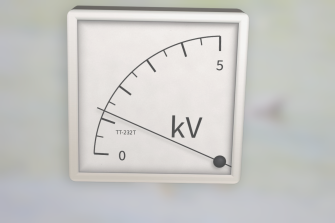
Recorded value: kV 1.25
